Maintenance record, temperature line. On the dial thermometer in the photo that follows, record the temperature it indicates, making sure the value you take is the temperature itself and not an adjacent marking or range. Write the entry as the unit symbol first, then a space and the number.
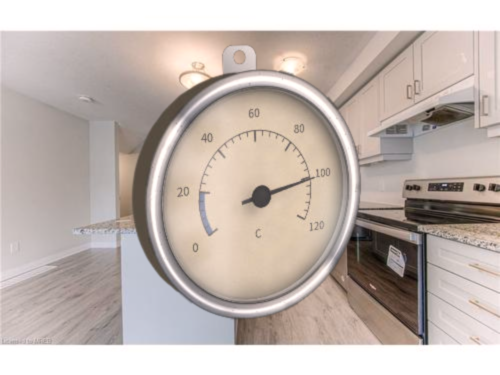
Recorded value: °C 100
